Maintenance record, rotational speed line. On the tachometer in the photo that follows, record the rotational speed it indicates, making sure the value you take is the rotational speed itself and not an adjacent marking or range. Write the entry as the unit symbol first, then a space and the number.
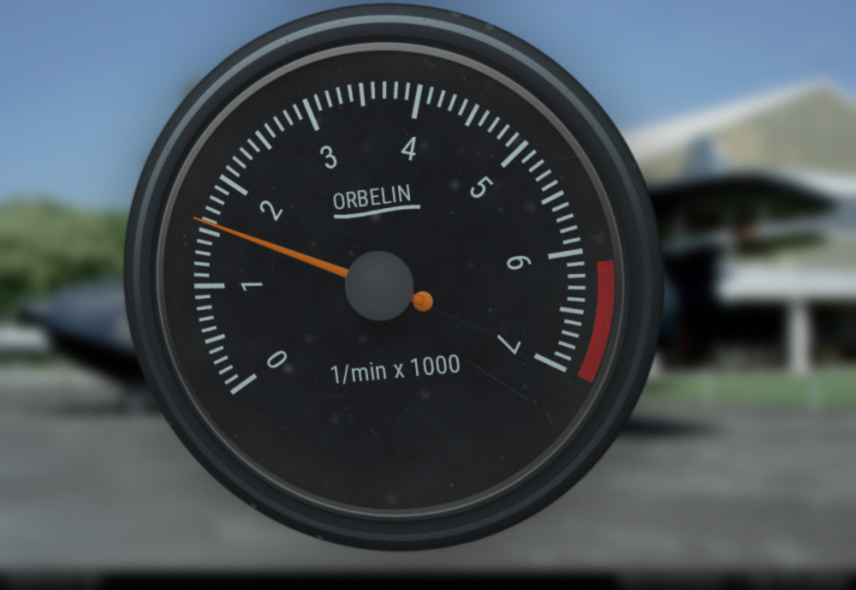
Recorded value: rpm 1600
